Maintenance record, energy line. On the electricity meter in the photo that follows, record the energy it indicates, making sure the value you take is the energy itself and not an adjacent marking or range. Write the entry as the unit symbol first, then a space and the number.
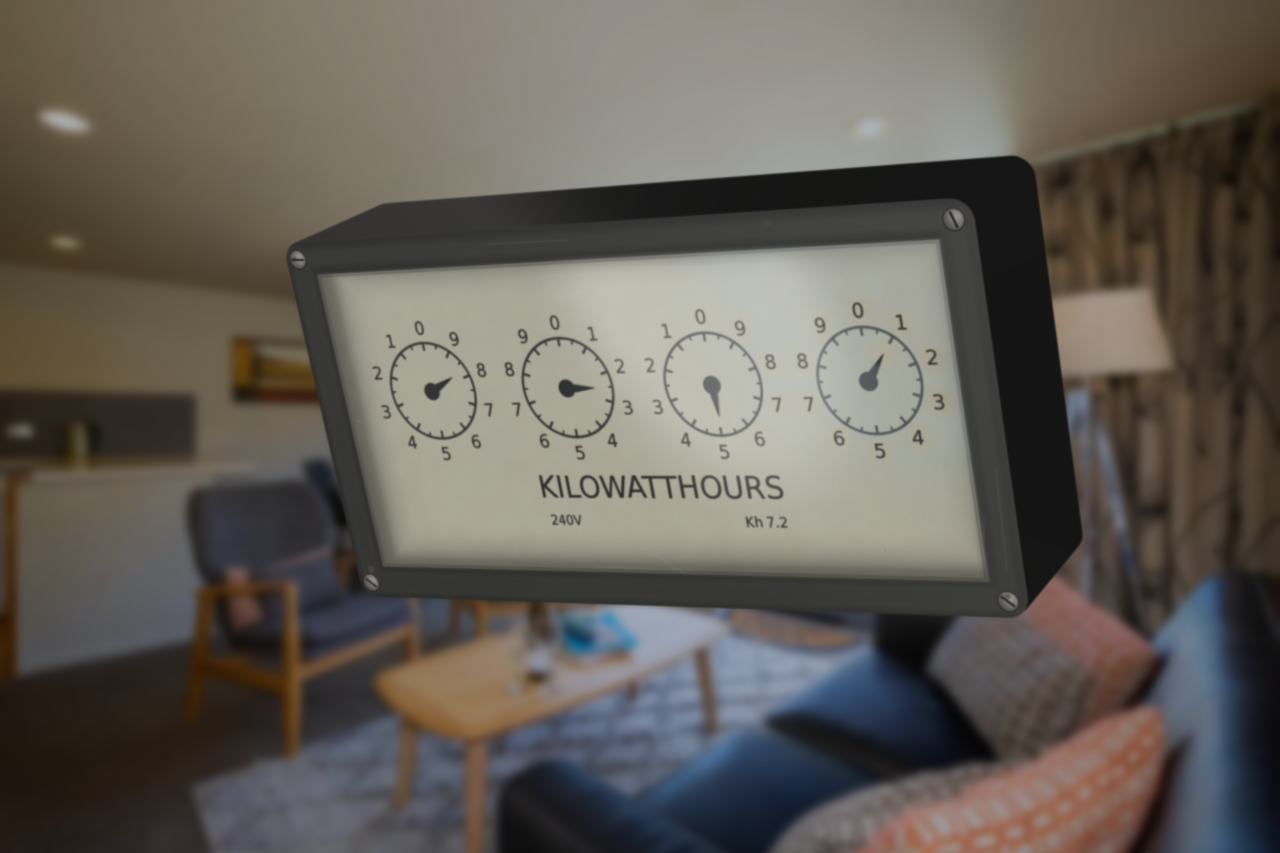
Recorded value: kWh 8251
